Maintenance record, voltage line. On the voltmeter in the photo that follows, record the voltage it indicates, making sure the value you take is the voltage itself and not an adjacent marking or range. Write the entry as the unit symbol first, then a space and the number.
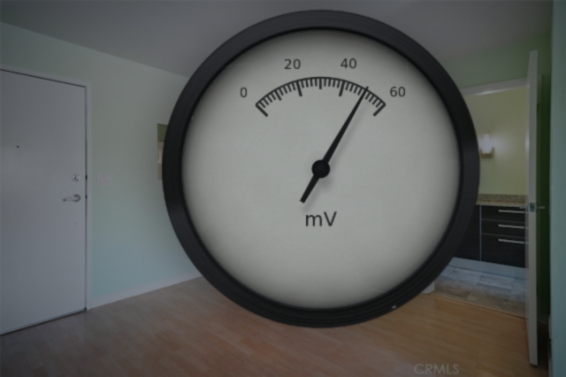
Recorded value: mV 50
